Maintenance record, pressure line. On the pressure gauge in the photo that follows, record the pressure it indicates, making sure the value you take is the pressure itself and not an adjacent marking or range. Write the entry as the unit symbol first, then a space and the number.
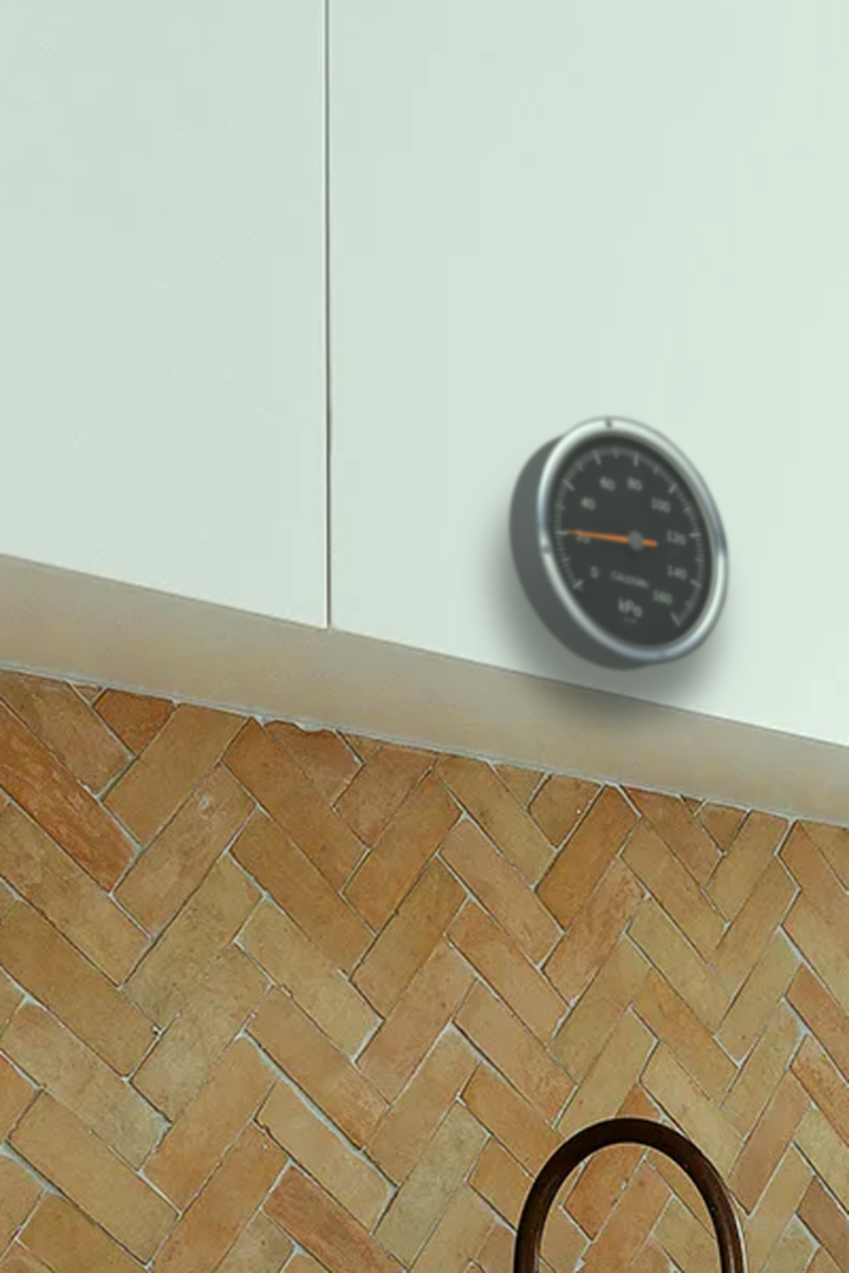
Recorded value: kPa 20
